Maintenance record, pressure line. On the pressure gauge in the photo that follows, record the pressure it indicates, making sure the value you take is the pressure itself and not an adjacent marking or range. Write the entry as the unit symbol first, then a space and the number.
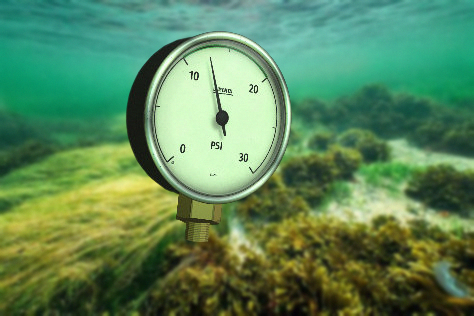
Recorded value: psi 12.5
